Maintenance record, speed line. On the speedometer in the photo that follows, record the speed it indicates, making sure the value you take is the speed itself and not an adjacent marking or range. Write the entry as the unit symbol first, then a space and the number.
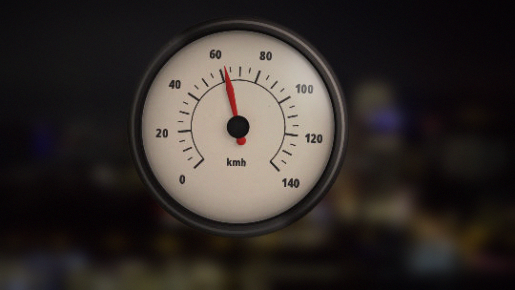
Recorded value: km/h 62.5
